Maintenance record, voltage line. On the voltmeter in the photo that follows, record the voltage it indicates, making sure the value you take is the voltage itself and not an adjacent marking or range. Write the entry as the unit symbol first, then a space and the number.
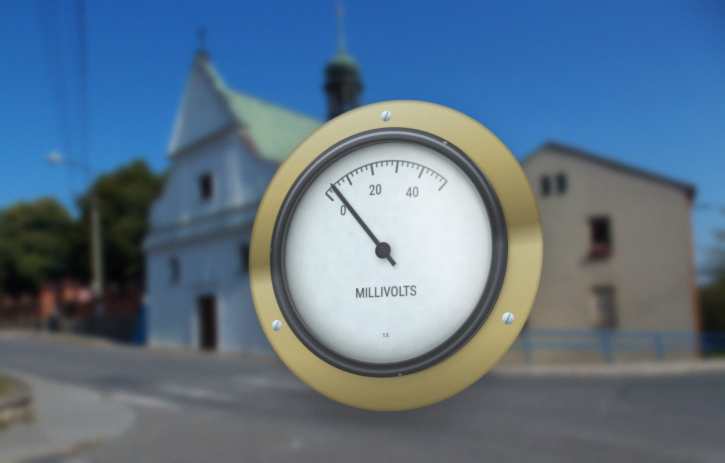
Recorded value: mV 4
